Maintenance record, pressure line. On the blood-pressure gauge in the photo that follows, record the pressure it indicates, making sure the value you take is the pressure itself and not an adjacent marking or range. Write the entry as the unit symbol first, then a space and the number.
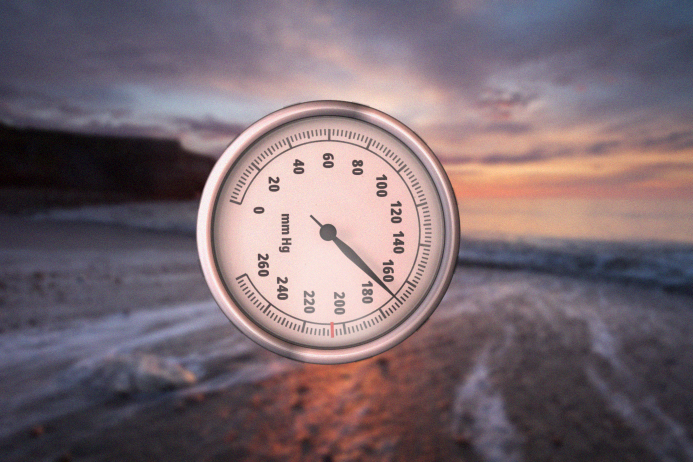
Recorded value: mmHg 170
